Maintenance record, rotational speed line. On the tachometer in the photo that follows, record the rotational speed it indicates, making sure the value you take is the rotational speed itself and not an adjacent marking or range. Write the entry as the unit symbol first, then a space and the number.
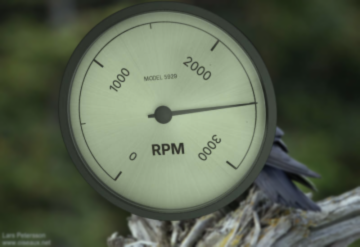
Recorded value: rpm 2500
